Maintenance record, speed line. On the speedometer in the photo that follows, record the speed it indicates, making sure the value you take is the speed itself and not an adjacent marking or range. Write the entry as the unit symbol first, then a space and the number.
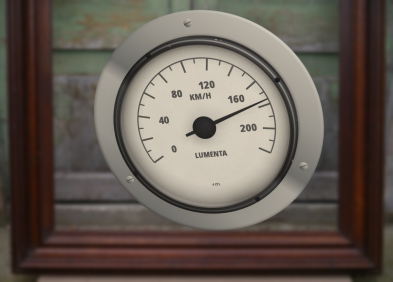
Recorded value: km/h 175
